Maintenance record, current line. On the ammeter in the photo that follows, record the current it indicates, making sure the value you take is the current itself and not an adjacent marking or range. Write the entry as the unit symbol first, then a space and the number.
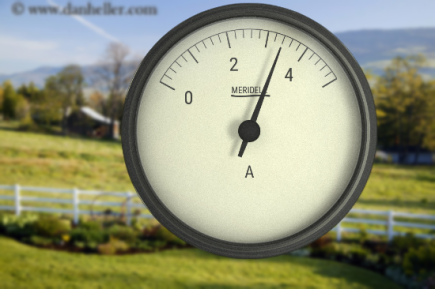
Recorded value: A 3.4
